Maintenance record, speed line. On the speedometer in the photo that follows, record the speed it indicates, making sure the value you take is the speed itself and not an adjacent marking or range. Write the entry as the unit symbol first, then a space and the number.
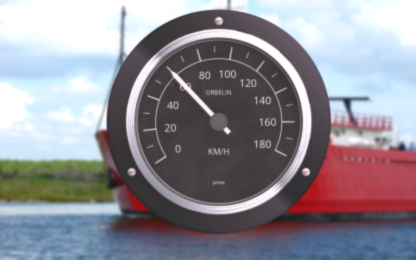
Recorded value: km/h 60
